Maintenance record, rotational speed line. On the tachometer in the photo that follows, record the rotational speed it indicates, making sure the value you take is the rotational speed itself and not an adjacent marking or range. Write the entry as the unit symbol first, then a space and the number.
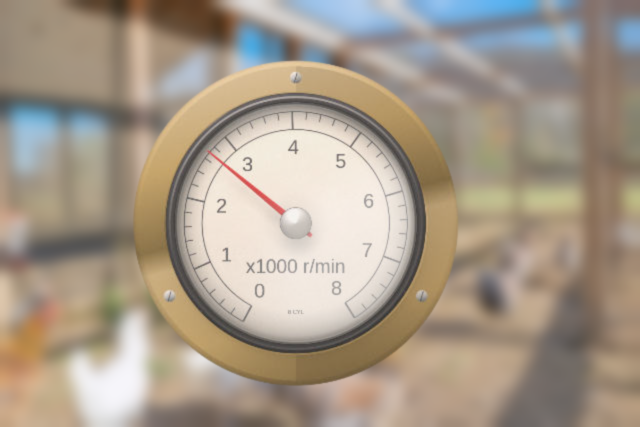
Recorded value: rpm 2700
